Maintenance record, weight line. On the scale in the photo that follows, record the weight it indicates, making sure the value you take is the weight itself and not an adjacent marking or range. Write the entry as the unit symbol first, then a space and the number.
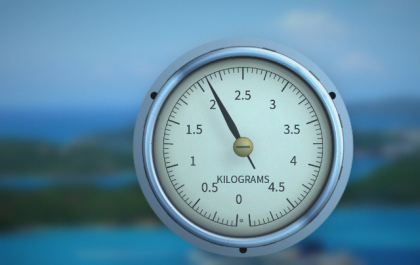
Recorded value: kg 2.1
